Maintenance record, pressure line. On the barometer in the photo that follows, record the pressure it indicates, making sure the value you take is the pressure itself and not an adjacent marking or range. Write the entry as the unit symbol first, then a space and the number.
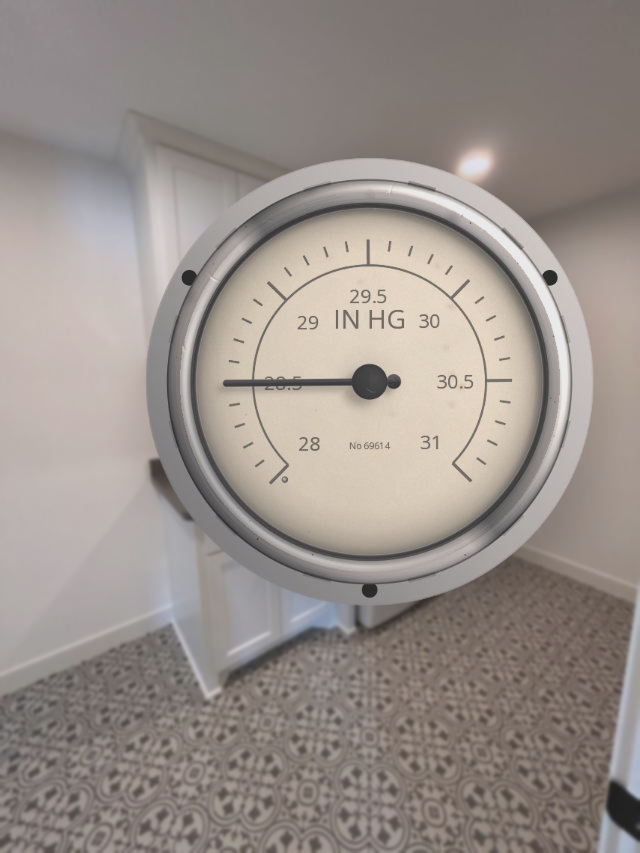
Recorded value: inHg 28.5
